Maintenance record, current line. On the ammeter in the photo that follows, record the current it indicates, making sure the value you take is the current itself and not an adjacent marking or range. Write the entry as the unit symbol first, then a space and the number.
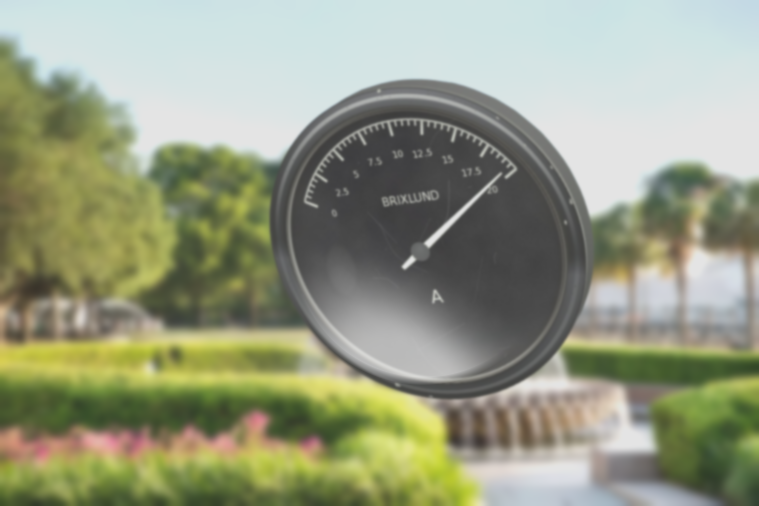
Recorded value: A 19.5
